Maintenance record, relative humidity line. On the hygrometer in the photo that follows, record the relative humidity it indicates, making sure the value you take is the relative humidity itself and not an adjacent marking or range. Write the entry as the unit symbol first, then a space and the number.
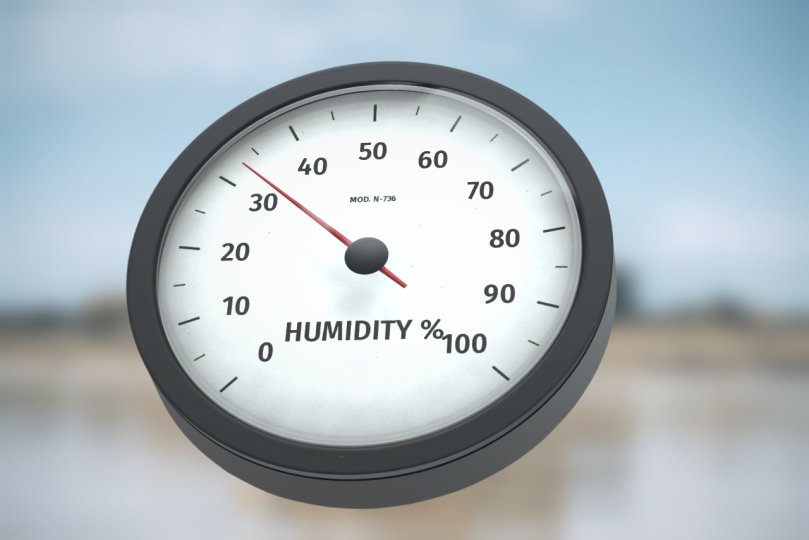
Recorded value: % 32.5
